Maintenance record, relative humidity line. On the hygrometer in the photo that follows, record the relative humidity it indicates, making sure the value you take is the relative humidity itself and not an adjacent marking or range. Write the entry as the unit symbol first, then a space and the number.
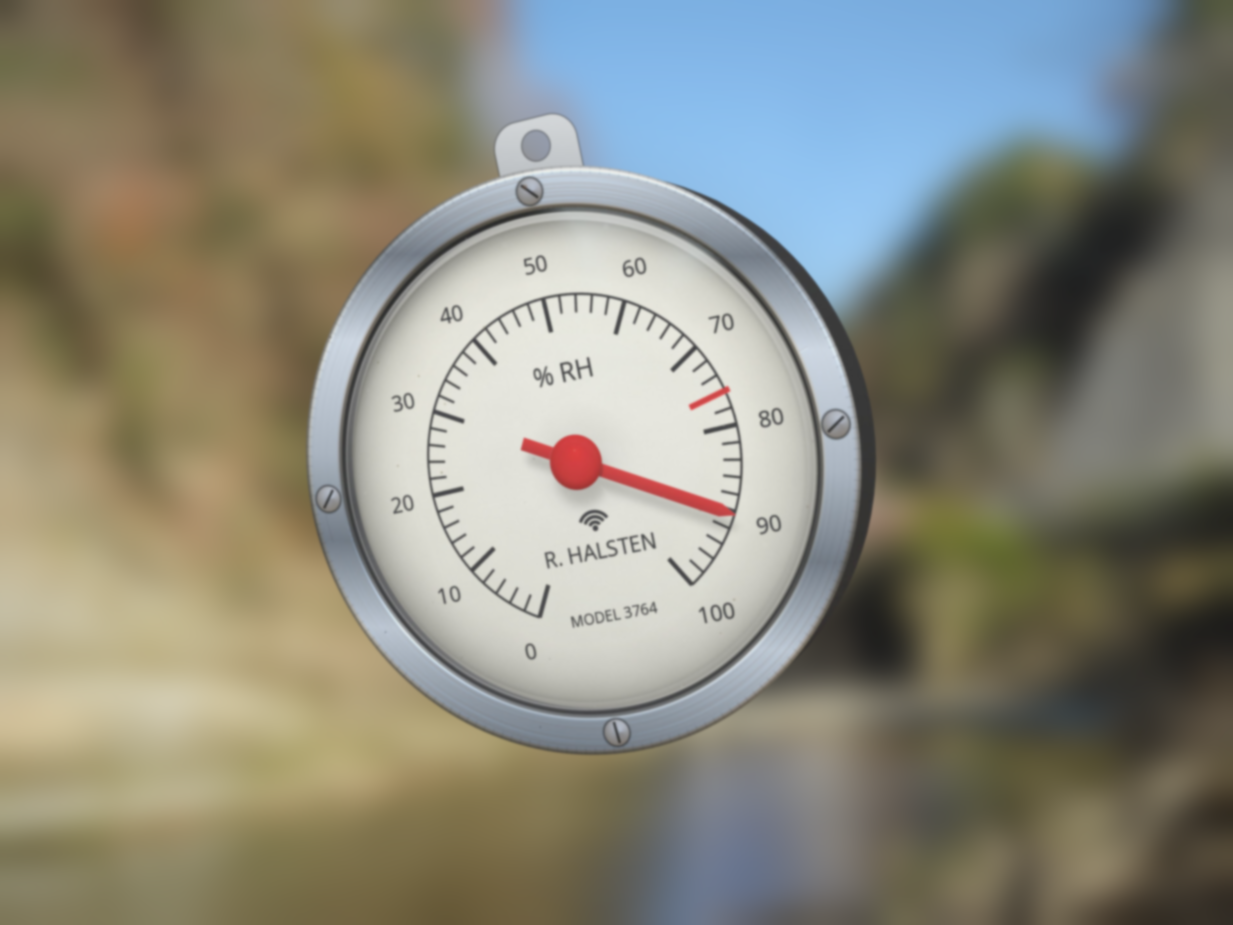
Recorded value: % 90
